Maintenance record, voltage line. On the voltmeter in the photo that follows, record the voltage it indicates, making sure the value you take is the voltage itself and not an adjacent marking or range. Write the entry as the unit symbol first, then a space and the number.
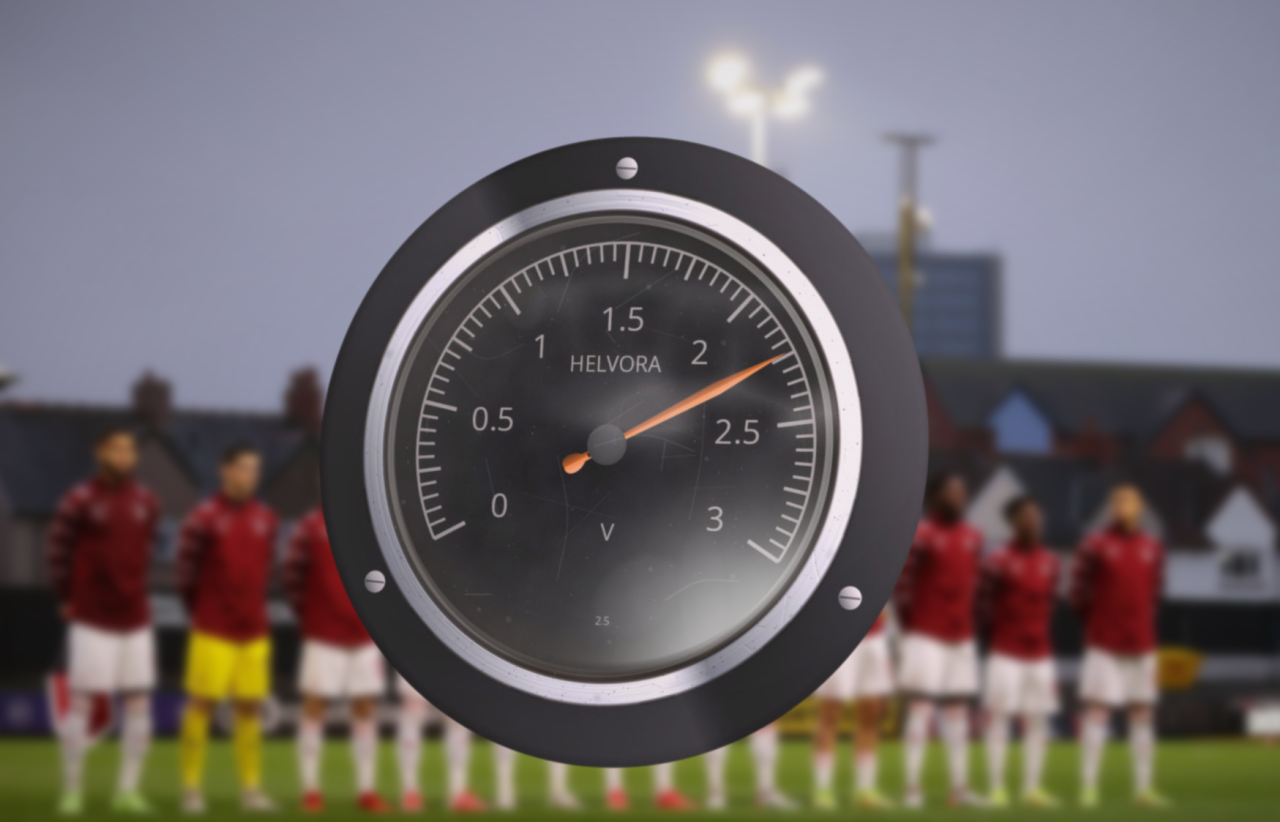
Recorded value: V 2.25
